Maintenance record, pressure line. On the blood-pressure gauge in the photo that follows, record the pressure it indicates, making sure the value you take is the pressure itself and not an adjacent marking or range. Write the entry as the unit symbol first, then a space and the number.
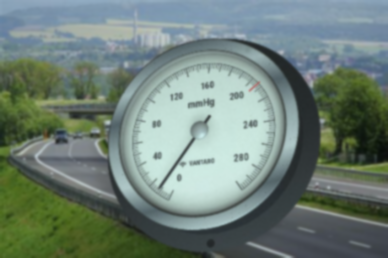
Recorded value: mmHg 10
